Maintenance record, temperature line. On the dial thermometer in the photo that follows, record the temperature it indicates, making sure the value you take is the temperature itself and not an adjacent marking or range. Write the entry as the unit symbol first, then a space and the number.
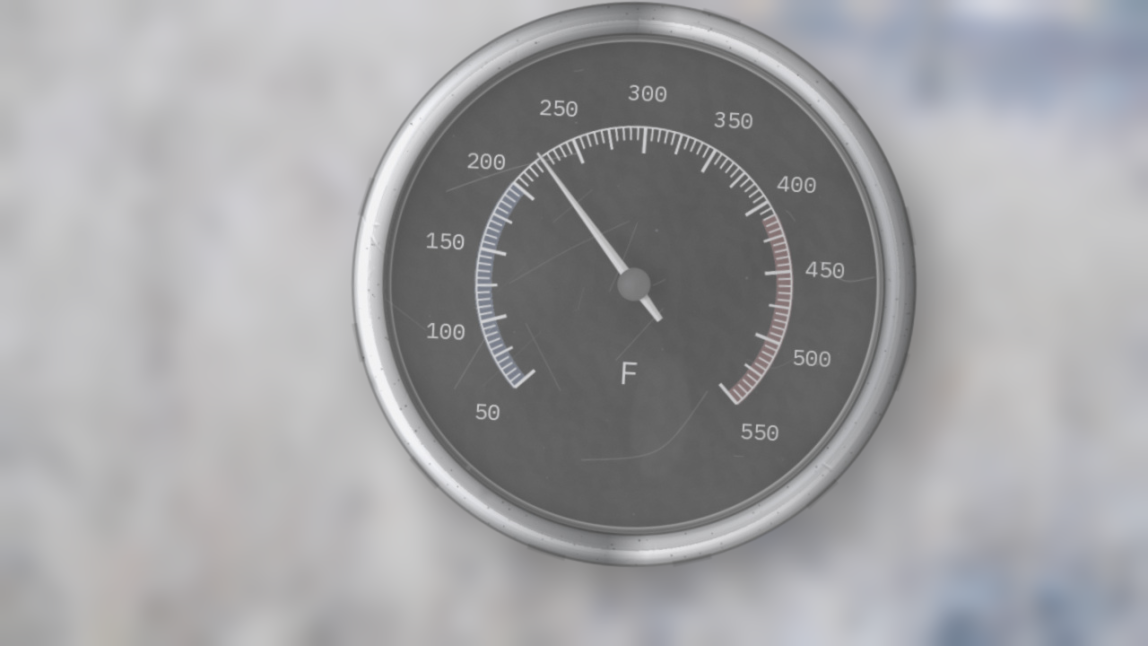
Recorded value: °F 225
